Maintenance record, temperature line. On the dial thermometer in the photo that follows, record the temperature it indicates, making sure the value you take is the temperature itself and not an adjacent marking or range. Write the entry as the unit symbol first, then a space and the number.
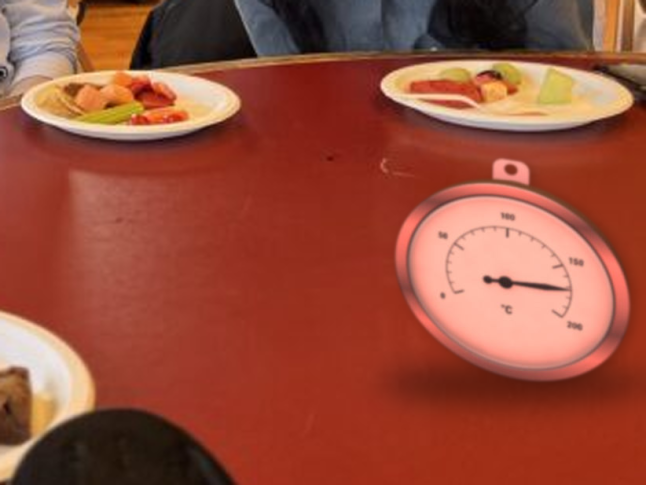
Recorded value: °C 170
